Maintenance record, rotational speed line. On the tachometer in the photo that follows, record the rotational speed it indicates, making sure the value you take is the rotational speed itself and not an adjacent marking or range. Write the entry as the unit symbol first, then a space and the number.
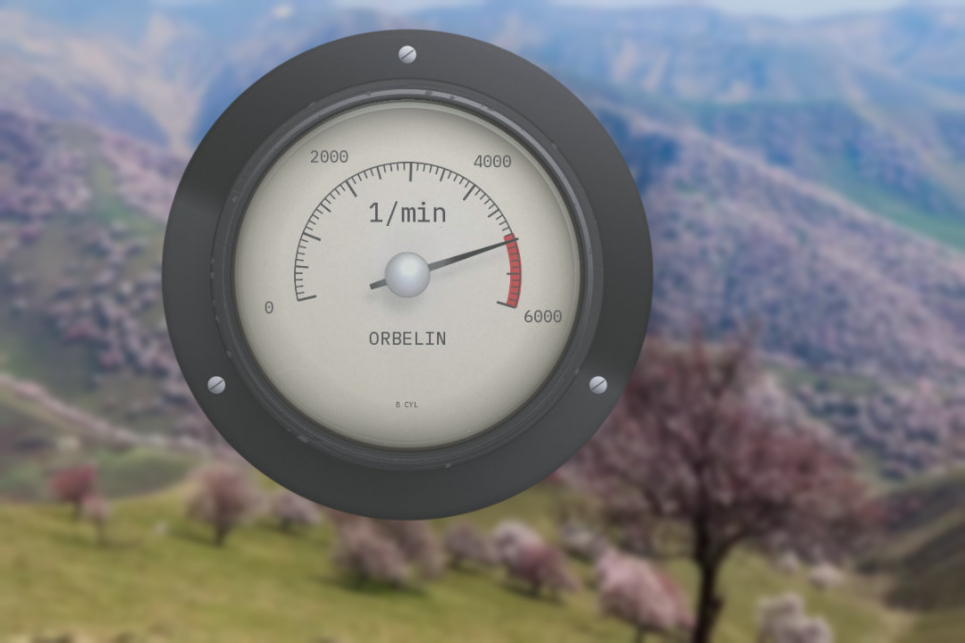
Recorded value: rpm 5000
